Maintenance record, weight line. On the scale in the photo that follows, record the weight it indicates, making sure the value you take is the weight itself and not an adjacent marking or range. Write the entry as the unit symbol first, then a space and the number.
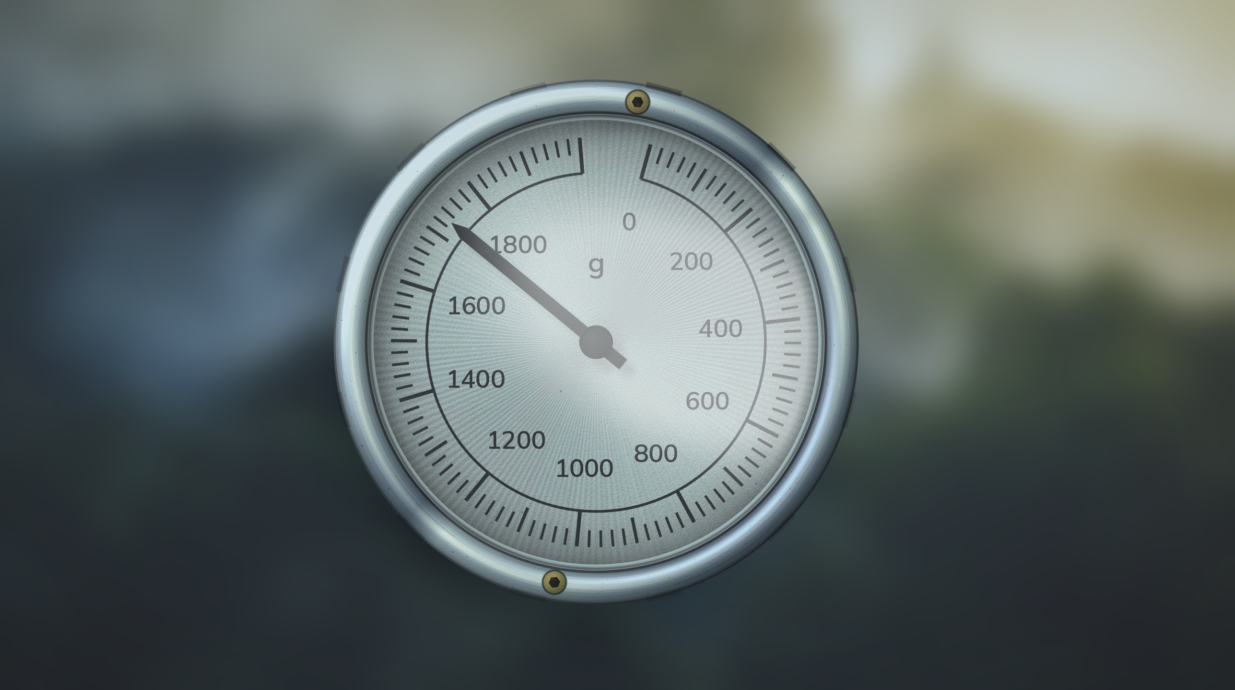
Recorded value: g 1730
